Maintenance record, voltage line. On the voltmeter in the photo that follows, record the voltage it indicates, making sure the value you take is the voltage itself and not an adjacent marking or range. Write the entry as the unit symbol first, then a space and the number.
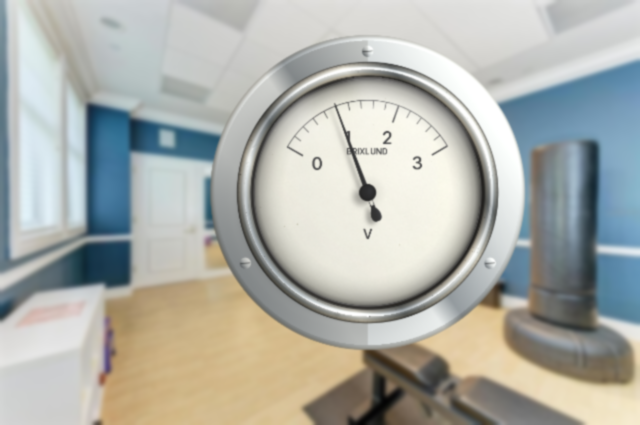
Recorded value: V 1
